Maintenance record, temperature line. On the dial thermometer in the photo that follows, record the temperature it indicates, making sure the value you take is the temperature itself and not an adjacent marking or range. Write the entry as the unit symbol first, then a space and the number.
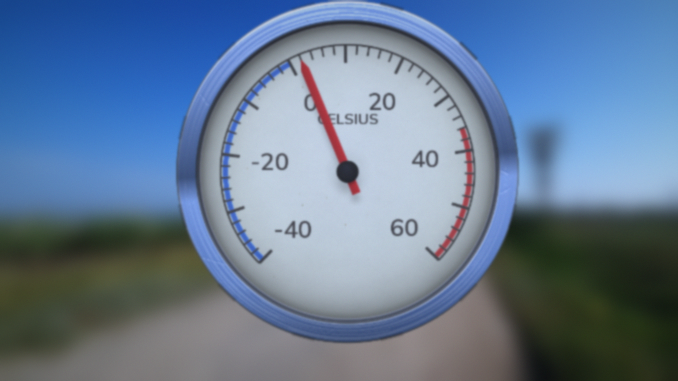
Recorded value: °C 2
